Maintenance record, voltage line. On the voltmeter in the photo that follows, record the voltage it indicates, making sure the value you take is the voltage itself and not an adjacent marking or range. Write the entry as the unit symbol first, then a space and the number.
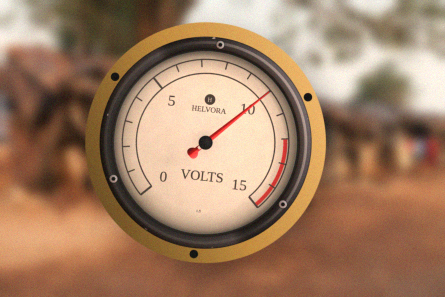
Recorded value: V 10
